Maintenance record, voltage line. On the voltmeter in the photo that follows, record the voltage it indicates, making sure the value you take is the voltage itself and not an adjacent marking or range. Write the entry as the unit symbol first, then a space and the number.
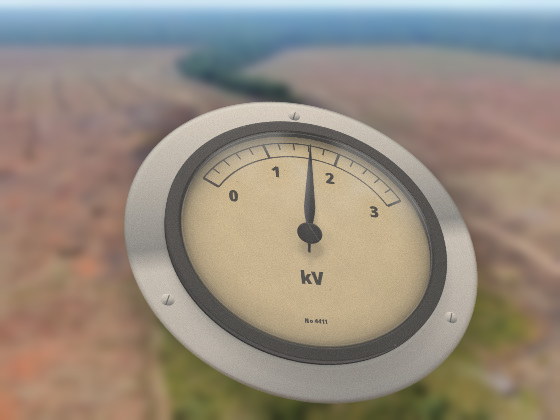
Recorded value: kV 1.6
